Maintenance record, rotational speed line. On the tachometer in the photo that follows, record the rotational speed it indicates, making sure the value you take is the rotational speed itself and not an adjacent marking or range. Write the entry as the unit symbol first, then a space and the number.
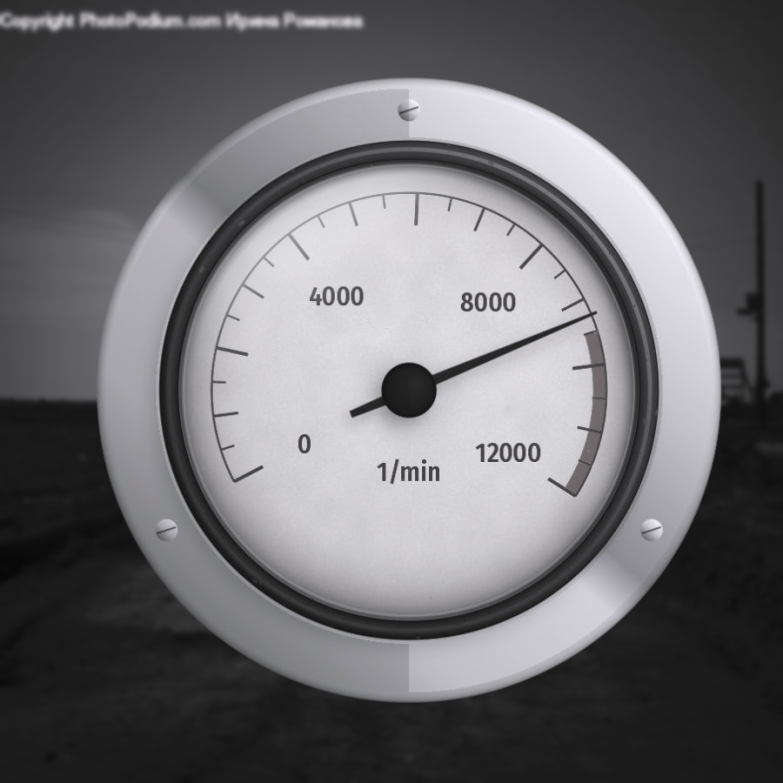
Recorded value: rpm 9250
